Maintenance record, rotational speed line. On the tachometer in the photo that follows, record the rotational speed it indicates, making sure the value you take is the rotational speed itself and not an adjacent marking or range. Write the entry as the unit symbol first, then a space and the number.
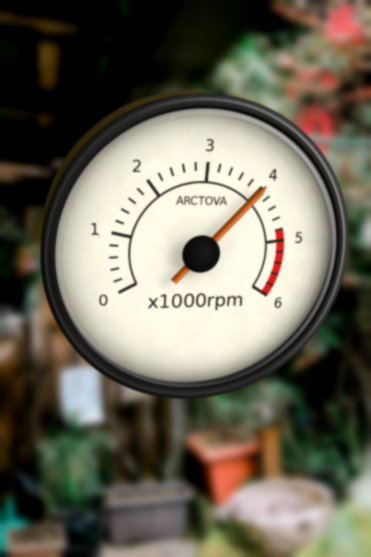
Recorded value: rpm 4000
